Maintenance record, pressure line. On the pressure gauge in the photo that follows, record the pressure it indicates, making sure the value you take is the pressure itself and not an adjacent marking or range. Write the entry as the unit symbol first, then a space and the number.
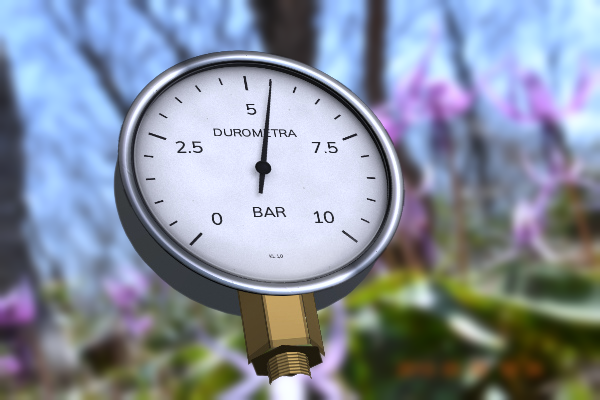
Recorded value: bar 5.5
